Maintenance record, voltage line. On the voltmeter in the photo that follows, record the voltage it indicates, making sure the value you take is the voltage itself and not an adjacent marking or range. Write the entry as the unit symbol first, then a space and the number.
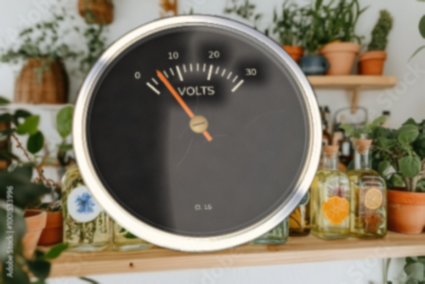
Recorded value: V 4
